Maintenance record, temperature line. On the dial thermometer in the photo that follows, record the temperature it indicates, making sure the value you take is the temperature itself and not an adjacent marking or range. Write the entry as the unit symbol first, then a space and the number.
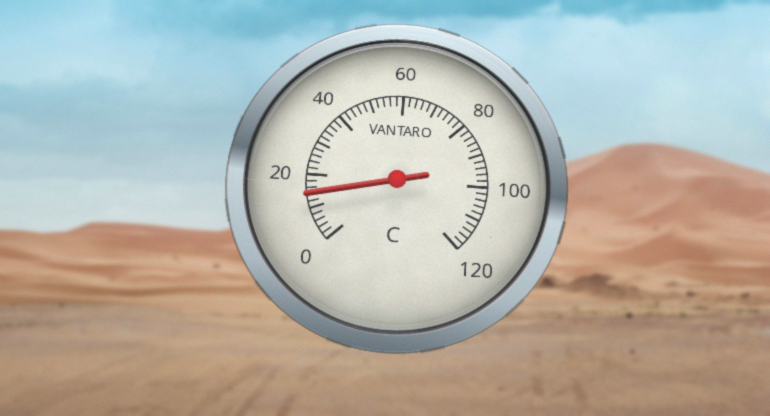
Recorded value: °C 14
